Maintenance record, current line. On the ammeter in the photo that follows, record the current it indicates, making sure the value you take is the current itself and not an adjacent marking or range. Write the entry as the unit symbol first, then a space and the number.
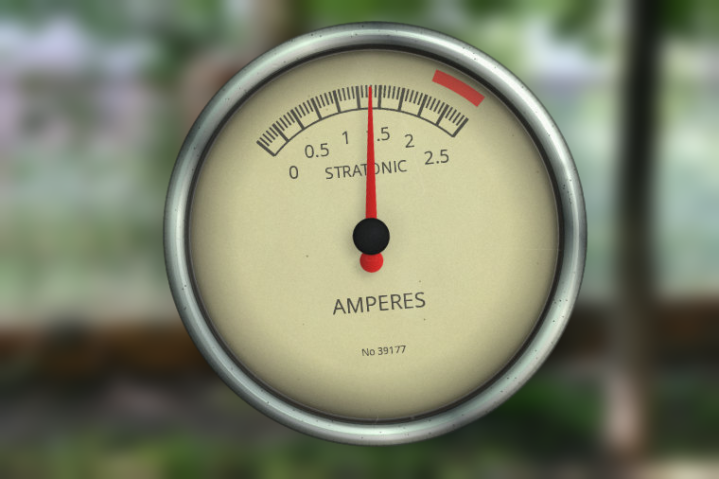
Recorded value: A 1.4
